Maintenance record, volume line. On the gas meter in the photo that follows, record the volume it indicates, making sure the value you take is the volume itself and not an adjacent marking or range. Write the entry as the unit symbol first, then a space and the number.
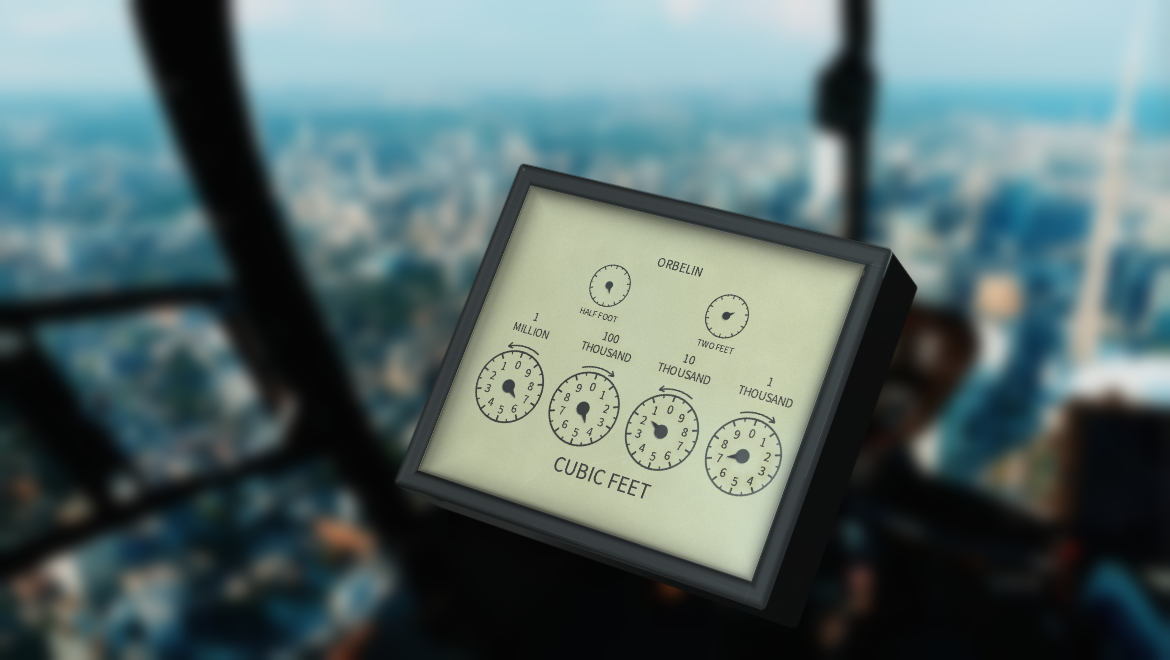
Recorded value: ft³ 641700
